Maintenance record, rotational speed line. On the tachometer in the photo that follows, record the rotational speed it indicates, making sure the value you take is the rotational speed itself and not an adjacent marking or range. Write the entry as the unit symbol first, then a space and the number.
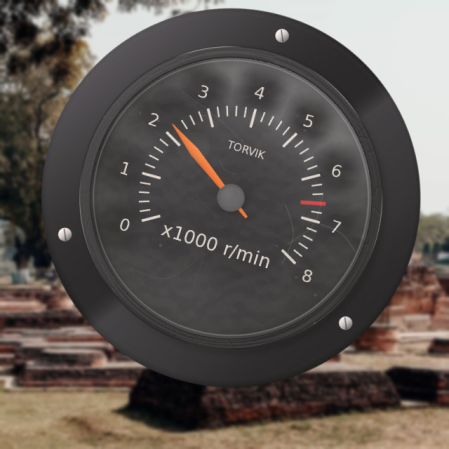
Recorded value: rpm 2200
